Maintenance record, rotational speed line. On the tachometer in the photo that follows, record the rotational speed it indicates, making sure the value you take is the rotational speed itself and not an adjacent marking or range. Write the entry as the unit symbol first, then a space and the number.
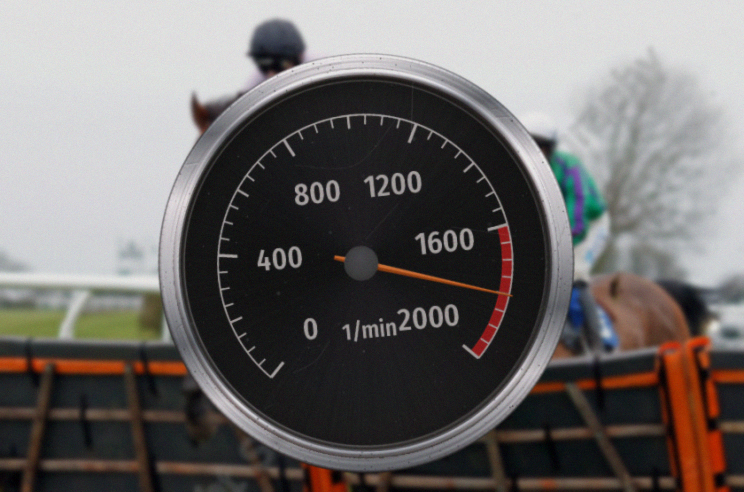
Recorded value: rpm 1800
